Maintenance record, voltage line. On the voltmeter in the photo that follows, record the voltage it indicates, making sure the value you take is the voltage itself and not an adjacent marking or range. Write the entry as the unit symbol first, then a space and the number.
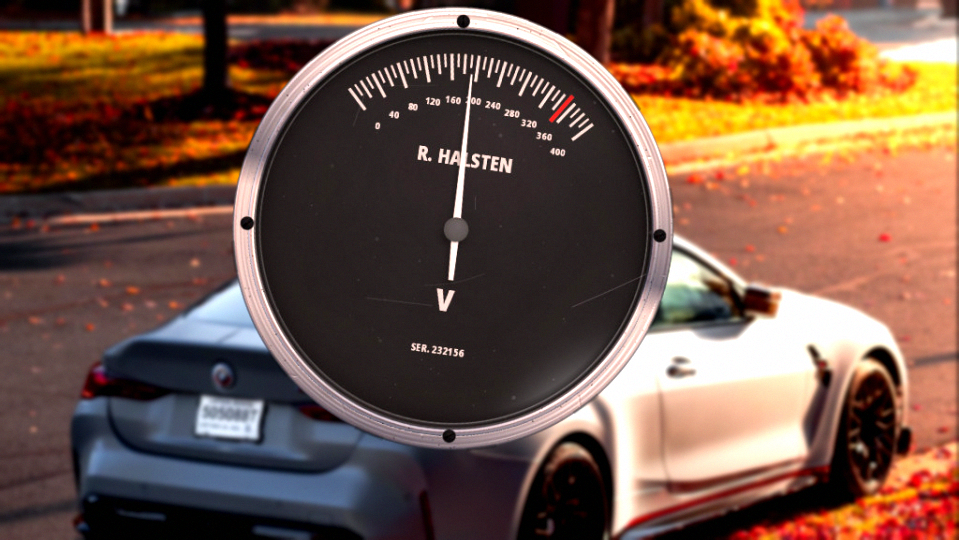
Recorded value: V 190
